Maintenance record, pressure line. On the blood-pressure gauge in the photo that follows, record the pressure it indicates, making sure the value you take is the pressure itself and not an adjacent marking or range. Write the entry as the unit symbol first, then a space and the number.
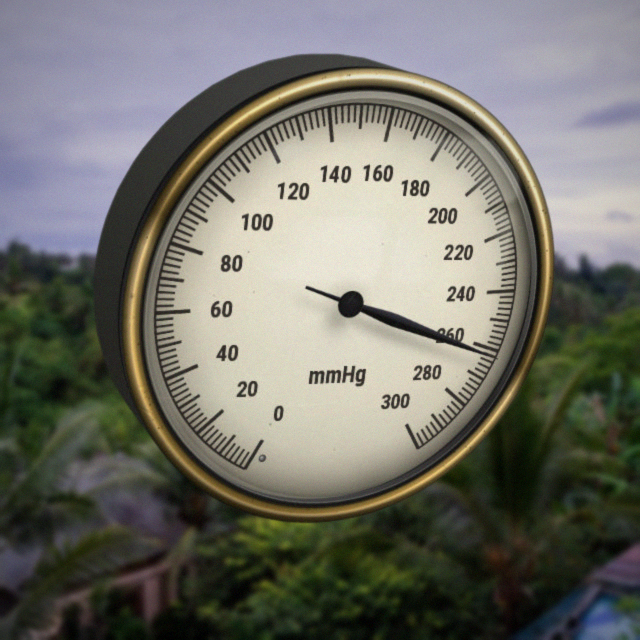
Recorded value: mmHg 262
